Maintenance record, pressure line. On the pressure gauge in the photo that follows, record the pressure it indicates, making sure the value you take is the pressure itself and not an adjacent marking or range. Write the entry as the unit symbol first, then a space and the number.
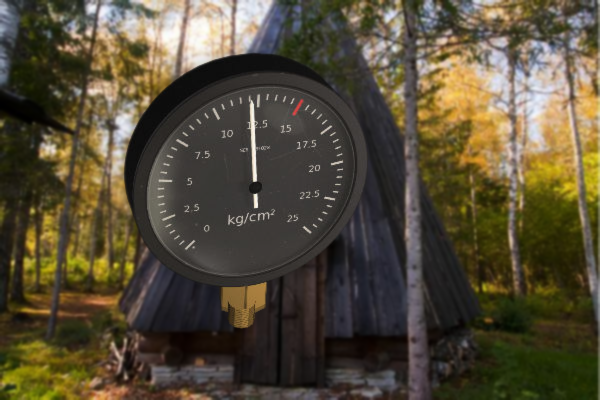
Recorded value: kg/cm² 12
